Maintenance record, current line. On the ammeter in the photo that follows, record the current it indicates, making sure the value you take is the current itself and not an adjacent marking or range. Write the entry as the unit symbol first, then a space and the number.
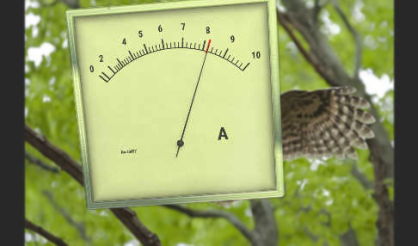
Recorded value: A 8.2
